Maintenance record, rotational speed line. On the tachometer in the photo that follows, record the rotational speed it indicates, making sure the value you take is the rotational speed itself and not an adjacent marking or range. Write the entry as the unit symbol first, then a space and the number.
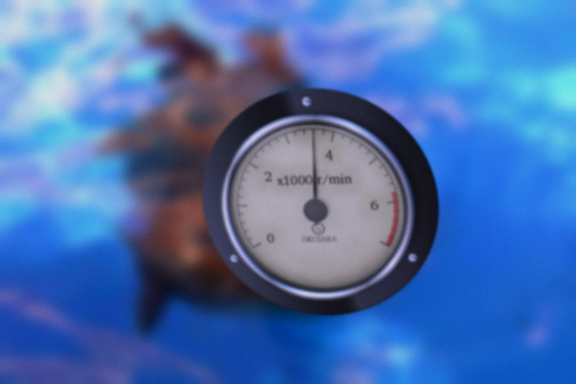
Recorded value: rpm 3600
